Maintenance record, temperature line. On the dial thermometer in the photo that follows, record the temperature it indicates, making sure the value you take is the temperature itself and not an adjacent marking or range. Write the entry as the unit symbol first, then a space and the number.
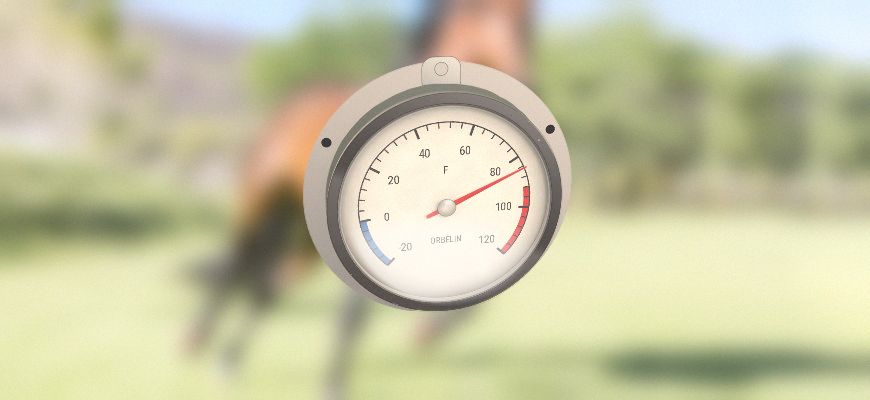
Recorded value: °F 84
